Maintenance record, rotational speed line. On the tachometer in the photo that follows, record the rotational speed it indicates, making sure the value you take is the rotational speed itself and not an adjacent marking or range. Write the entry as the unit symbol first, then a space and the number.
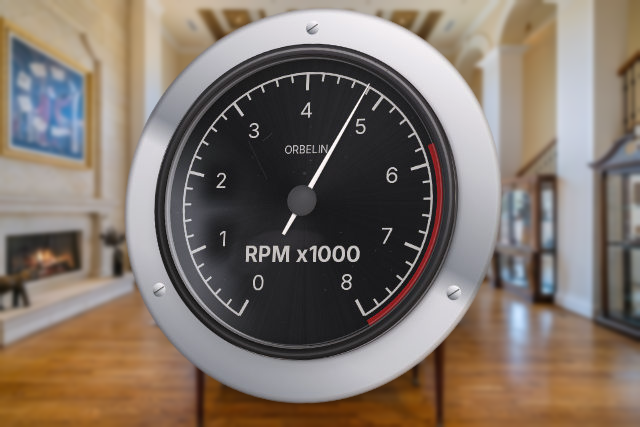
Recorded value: rpm 4800
